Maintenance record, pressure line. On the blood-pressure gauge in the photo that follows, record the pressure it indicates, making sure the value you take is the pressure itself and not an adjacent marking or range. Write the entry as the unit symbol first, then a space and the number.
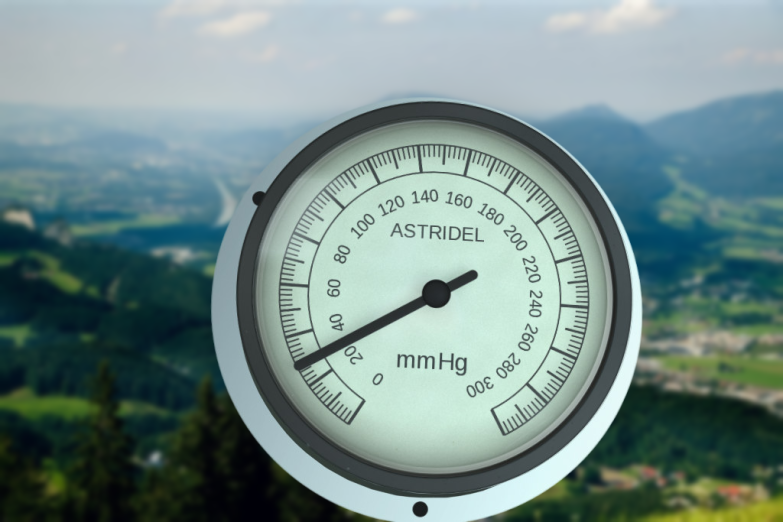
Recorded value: mmHg 28
